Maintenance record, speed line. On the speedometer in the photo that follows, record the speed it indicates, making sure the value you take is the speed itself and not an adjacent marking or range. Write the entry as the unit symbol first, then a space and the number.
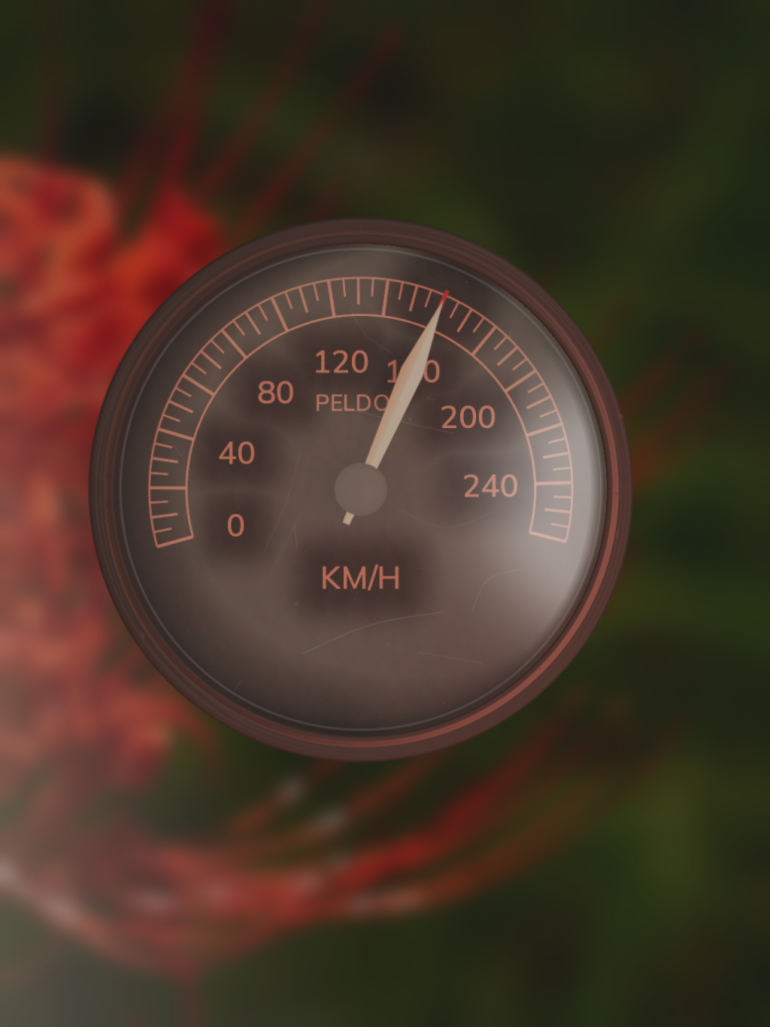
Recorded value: km/h 160
